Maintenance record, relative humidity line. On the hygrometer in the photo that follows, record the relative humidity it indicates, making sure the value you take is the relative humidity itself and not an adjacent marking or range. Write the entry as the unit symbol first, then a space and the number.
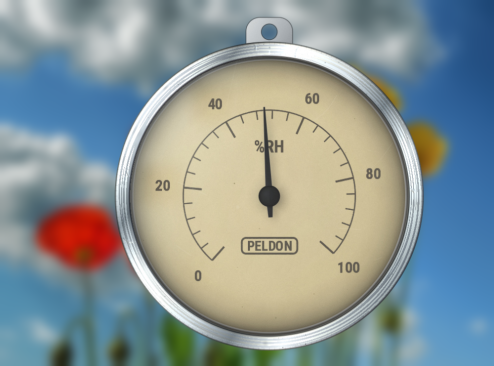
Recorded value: % 50
